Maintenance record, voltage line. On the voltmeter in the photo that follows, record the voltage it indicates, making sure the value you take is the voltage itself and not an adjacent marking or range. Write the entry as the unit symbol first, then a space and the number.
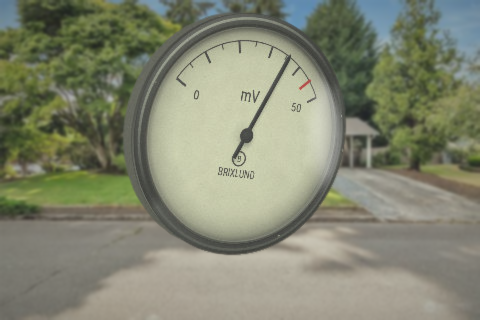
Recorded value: mV 35
